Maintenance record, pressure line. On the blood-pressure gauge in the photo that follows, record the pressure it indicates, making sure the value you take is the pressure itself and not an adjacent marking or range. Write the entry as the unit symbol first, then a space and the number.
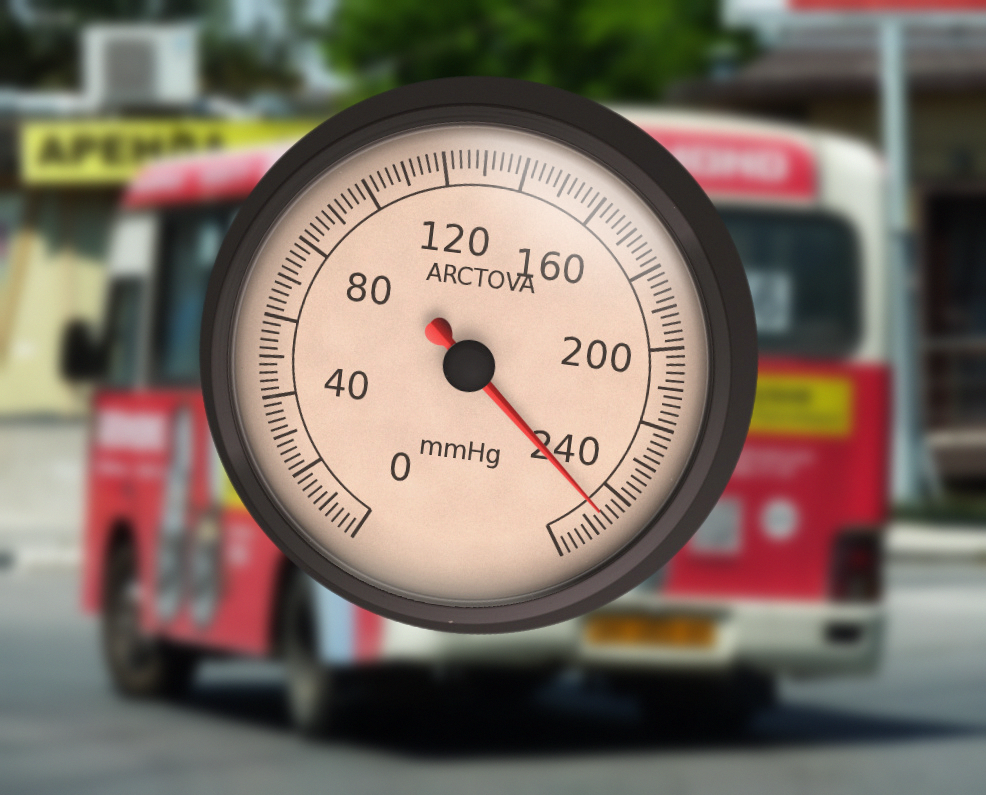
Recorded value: mmHg 246
